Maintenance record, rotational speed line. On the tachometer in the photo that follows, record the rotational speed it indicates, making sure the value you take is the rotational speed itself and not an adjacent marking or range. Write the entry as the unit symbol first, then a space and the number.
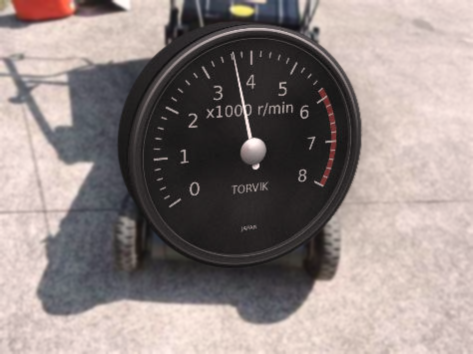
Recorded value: rpm 3600
